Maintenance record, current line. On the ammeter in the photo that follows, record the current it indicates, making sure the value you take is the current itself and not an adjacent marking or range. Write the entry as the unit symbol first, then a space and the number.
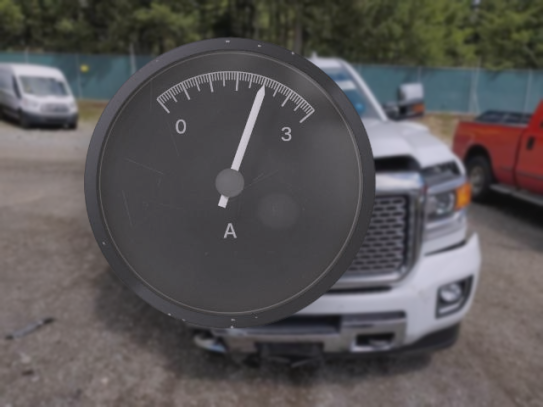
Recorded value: A 2
